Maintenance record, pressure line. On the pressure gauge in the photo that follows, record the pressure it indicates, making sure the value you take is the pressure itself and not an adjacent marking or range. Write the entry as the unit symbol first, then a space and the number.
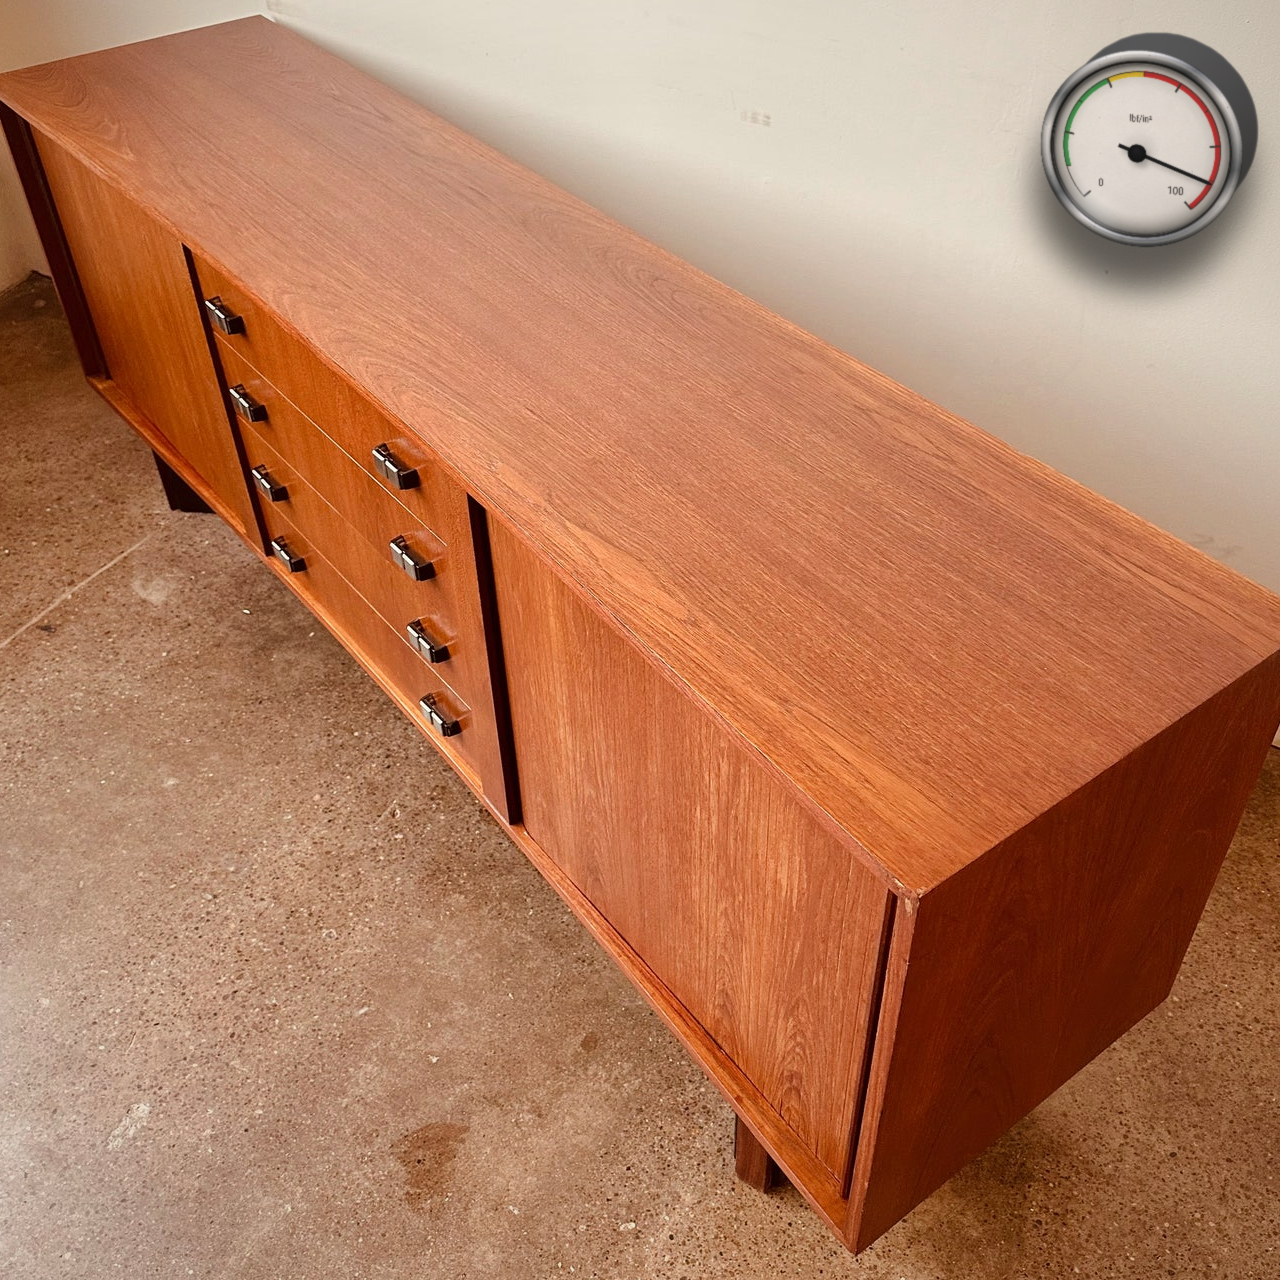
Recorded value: psi 90
